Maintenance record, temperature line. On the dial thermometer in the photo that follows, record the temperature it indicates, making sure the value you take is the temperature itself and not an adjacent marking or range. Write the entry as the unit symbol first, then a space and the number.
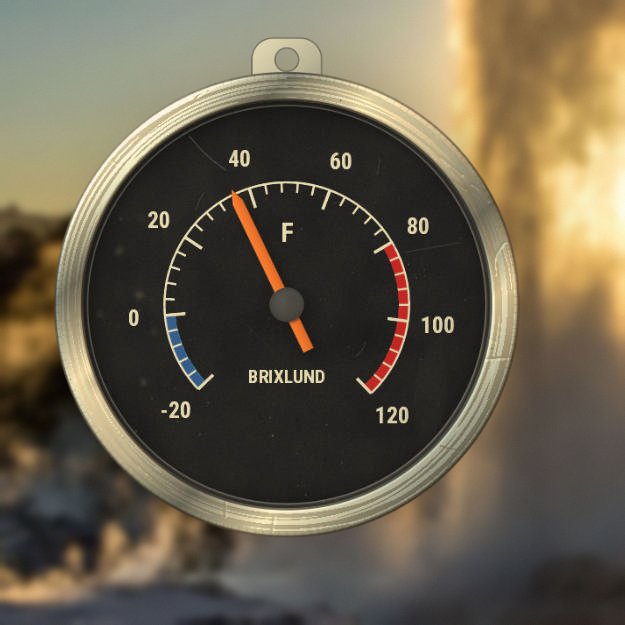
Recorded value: °F 36
